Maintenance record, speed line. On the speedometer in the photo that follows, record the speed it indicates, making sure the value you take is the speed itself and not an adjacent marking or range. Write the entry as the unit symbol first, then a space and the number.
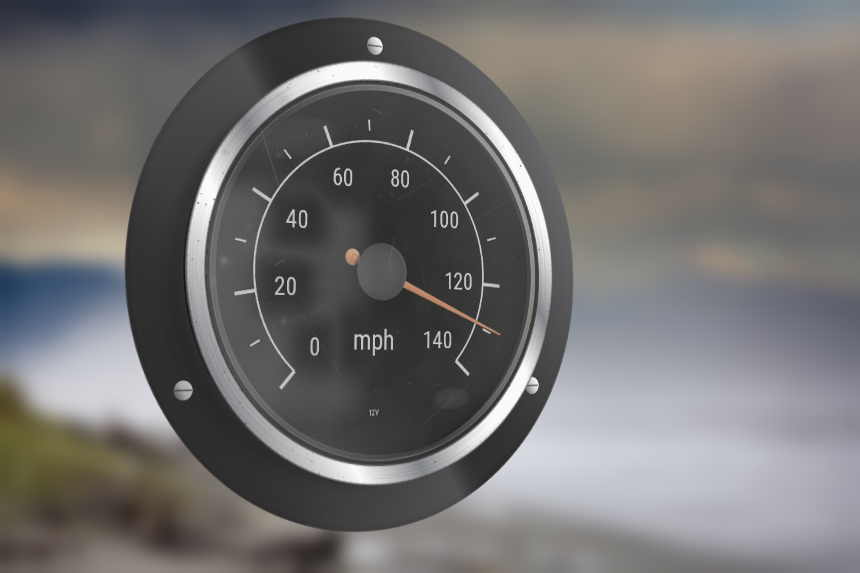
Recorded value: mph 130
